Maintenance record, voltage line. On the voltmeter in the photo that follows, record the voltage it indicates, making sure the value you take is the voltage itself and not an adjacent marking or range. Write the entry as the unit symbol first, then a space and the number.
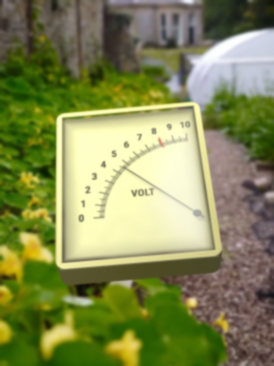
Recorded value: V 4.5
